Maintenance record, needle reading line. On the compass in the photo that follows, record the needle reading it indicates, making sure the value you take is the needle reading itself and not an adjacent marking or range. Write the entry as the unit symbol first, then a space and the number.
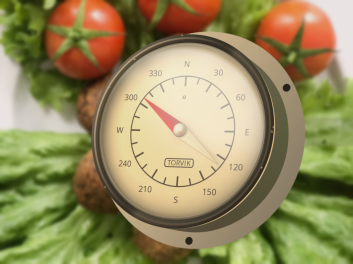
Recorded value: ° 307.5
